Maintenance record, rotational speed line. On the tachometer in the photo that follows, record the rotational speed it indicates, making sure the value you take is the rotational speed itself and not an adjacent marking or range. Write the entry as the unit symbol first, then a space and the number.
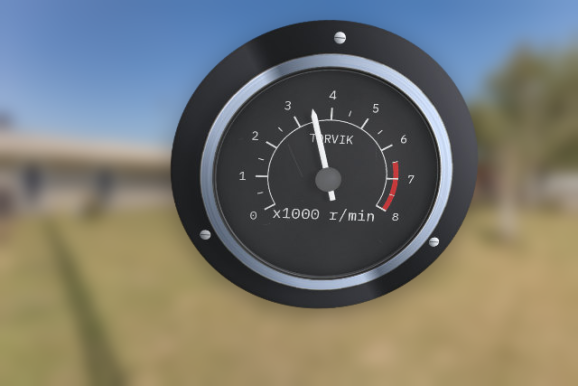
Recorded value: rpm 3500
